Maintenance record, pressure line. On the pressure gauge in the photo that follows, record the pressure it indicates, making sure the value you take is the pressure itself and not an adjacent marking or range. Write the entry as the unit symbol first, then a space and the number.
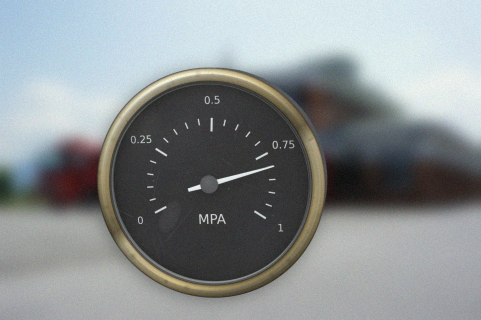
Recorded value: MPa 0.8
